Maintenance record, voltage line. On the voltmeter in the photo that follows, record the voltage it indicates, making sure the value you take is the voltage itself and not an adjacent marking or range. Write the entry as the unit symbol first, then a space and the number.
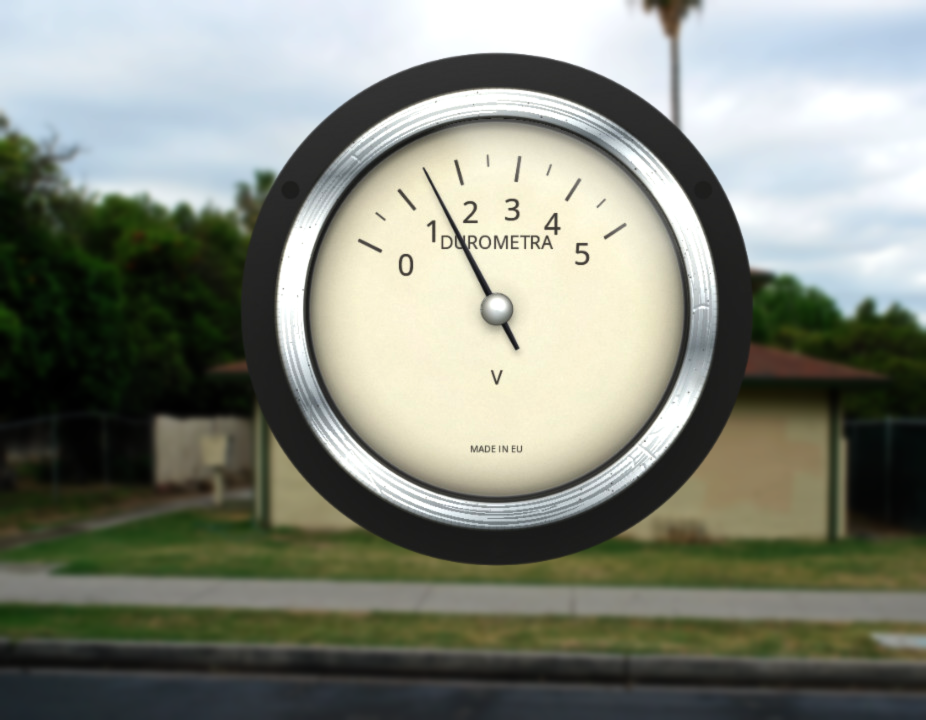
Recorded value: V 1.5
